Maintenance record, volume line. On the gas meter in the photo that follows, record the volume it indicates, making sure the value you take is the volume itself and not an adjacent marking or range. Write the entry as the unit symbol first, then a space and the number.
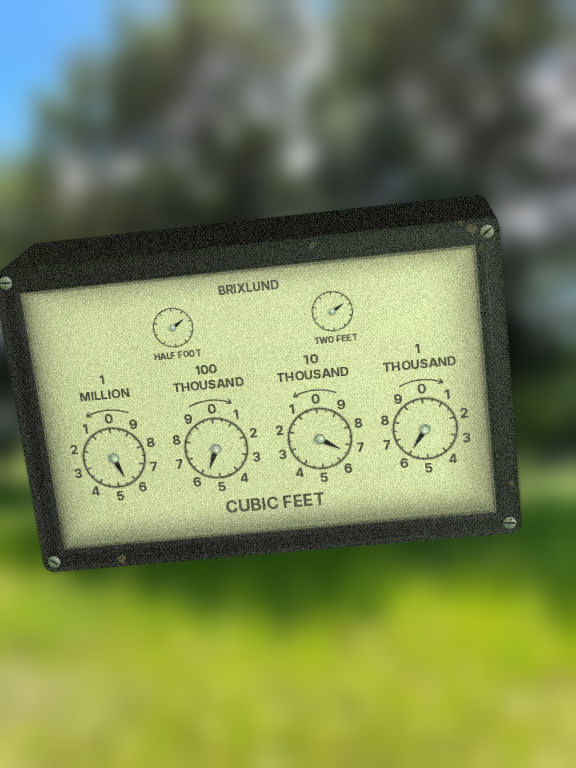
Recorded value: ft³ 556600
